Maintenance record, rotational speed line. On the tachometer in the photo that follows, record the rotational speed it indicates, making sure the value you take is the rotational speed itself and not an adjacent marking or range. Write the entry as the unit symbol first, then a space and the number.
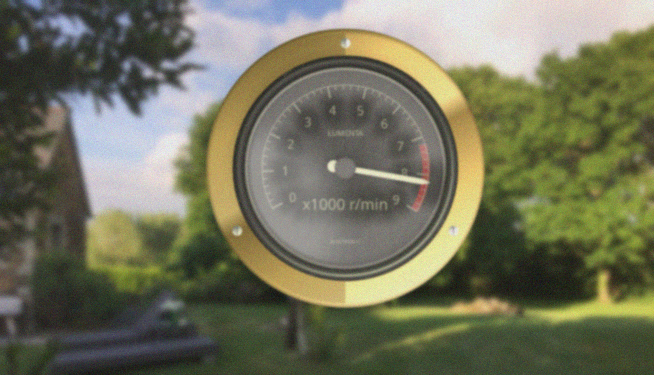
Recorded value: rpm 8200
